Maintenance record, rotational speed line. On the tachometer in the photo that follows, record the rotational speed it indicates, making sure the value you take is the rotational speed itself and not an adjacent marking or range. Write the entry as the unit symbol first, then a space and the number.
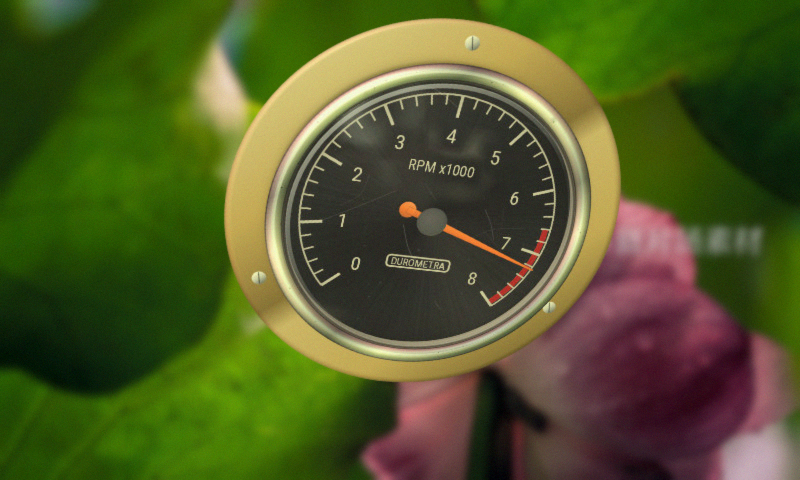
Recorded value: rpm 7200
